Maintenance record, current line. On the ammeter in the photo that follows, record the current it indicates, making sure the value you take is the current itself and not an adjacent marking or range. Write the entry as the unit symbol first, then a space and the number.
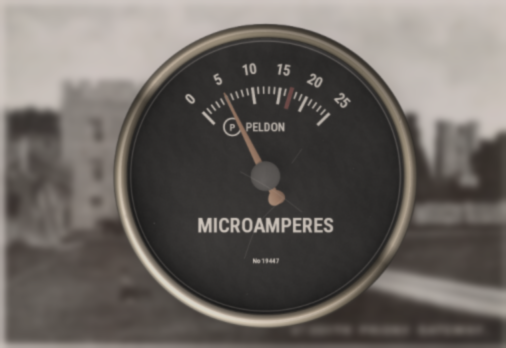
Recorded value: µA 5
